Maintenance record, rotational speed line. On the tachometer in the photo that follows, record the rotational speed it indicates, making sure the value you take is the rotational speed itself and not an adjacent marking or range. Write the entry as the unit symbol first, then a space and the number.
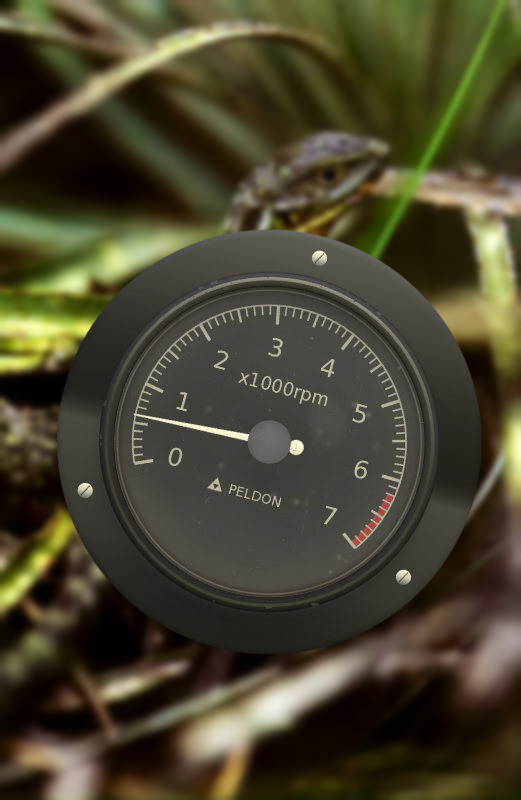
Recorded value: rpm 600
